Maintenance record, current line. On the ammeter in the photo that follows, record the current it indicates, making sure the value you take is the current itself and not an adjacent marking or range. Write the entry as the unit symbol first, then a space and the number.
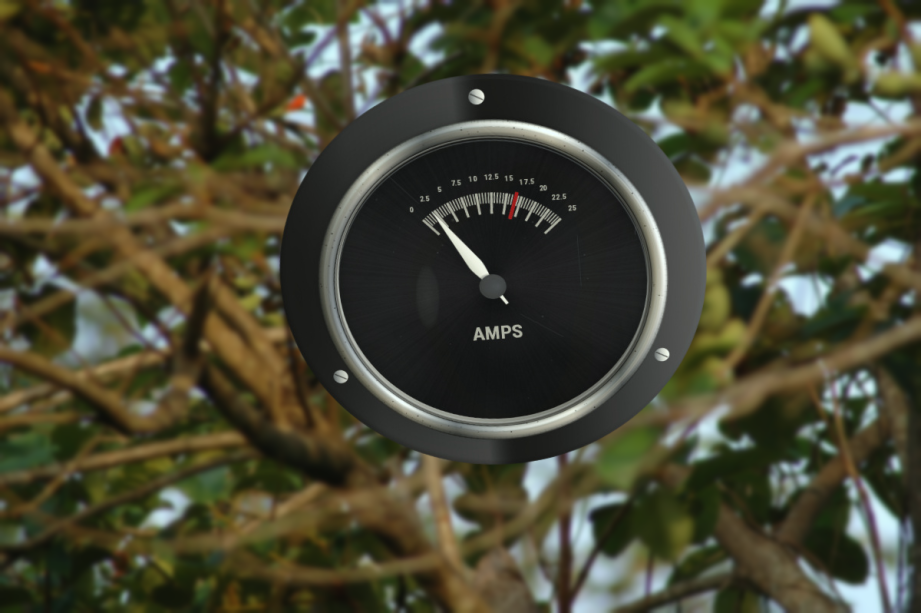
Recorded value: A 2.5
